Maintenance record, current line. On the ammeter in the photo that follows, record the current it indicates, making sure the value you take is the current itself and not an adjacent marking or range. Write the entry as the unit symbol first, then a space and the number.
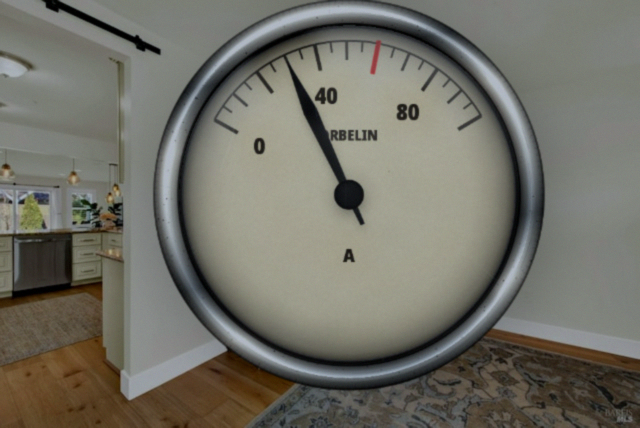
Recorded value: A 30
